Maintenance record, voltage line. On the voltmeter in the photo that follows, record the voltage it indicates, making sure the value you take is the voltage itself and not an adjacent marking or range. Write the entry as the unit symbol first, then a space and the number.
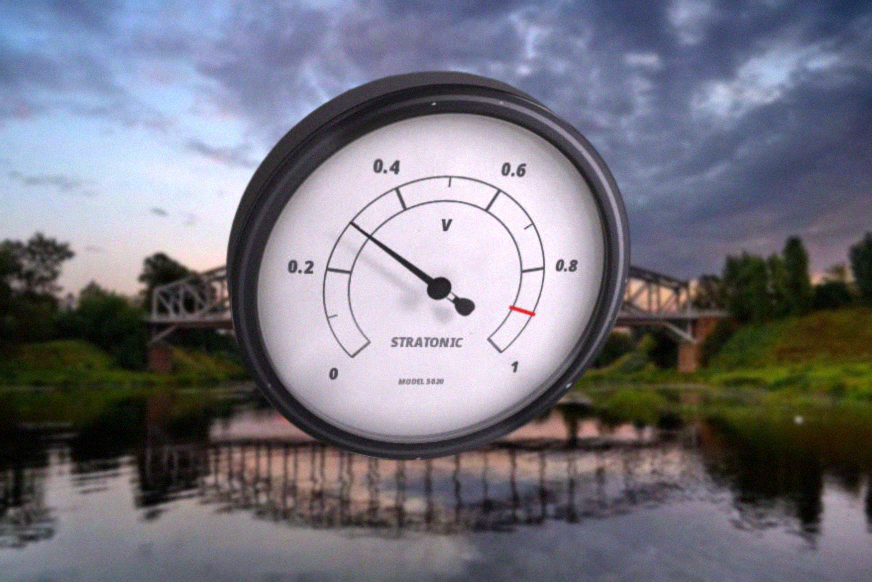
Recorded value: V 0.3
